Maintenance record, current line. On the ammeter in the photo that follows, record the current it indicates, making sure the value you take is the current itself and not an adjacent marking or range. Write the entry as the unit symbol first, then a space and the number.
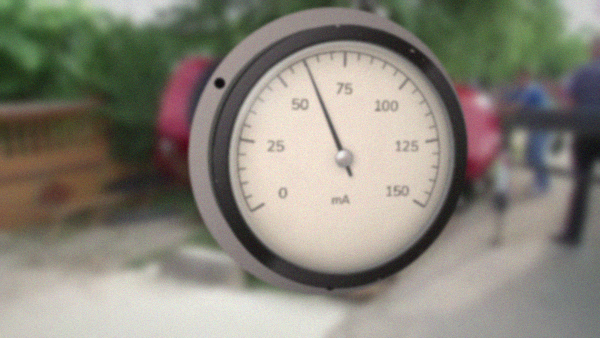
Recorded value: mA 60
